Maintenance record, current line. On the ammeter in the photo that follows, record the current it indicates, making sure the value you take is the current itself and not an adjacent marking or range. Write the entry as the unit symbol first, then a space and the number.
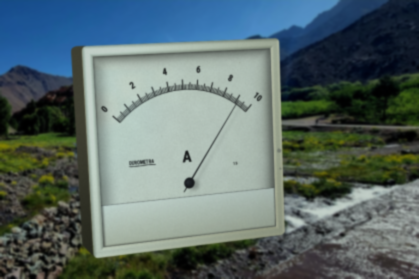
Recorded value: A 9
